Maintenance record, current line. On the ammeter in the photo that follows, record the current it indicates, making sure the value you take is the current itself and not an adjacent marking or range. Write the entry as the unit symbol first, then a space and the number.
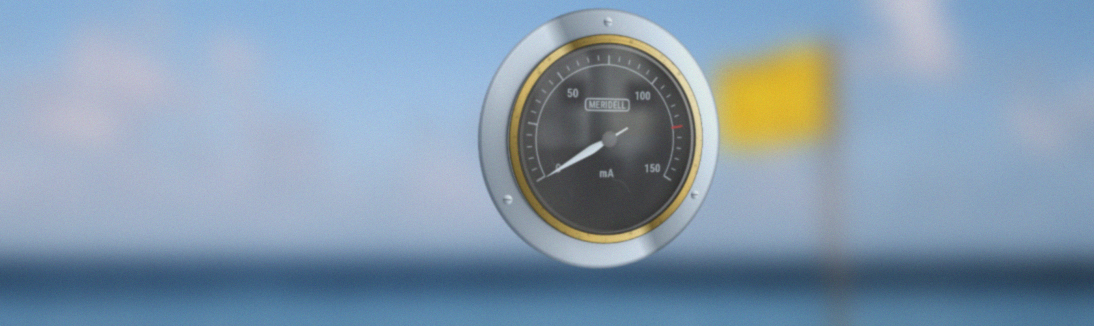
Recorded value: mA 0
